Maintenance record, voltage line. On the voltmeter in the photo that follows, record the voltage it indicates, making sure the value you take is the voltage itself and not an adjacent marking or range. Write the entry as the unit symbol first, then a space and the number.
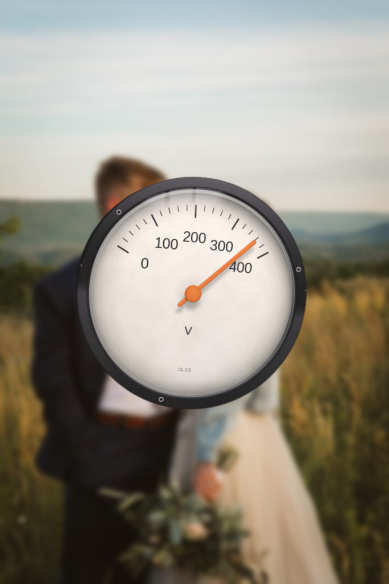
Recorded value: V 360
